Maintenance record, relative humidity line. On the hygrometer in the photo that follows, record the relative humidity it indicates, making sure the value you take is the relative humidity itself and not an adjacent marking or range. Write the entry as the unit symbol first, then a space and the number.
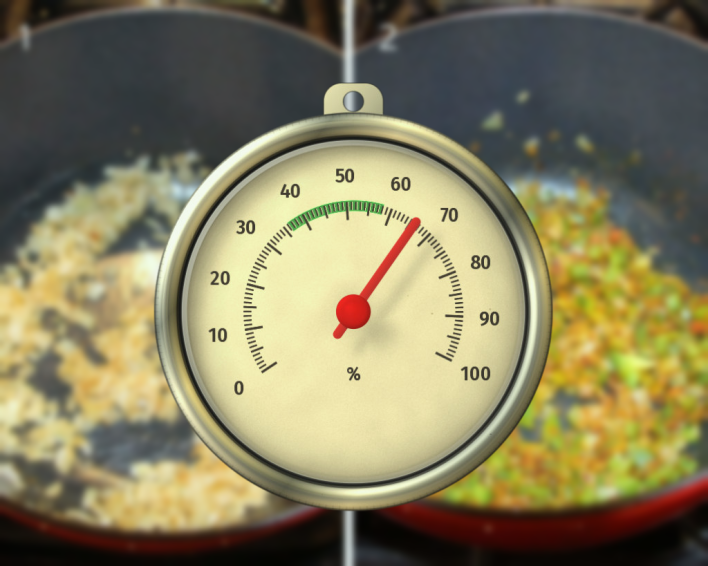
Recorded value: % 66
